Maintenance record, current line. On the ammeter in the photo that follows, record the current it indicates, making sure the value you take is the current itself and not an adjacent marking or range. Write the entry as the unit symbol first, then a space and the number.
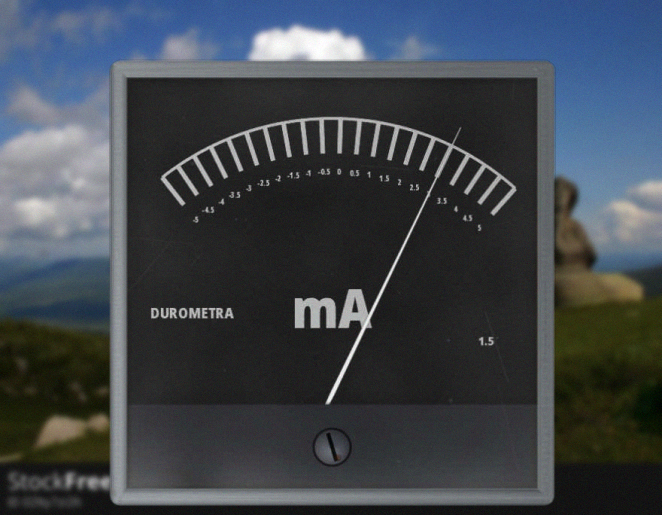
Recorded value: mA 3
